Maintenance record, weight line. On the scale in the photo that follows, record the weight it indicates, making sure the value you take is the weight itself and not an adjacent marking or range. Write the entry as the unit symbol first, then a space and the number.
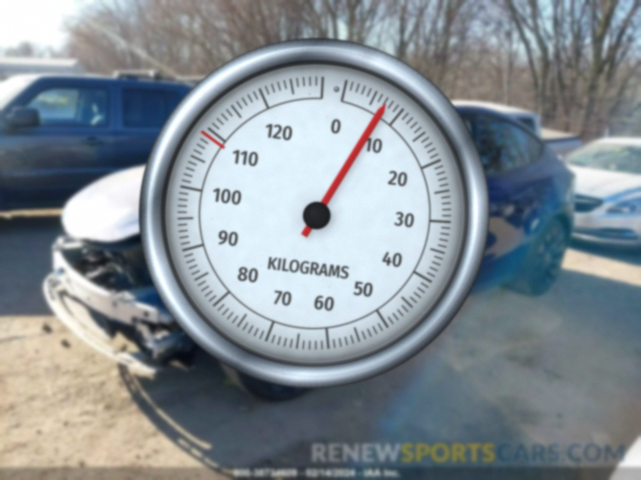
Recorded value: kg 7
